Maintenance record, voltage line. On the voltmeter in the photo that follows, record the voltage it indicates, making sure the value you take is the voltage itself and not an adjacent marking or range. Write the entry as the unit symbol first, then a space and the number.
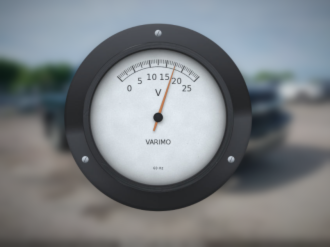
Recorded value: V 17.5
